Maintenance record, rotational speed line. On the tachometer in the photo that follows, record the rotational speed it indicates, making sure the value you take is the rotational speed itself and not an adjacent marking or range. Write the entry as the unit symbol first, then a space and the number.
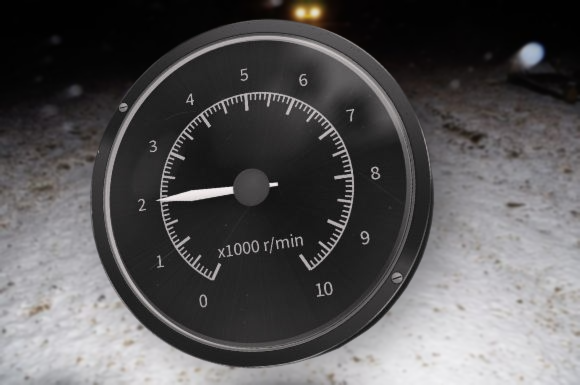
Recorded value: rpm 2000
